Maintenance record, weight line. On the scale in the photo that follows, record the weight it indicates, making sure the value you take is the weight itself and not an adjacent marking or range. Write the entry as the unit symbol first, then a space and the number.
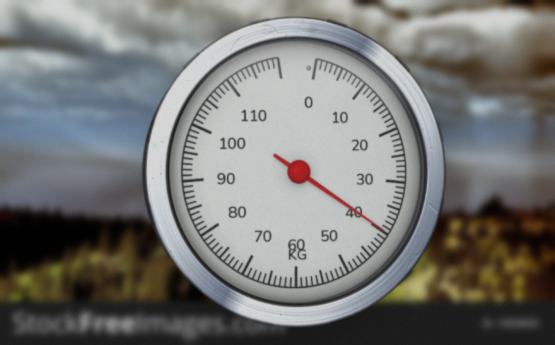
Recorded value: kg 40
